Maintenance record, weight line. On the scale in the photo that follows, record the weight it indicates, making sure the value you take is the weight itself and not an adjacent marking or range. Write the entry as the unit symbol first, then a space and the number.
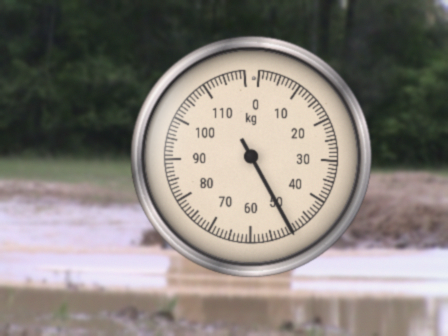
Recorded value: kg 50
